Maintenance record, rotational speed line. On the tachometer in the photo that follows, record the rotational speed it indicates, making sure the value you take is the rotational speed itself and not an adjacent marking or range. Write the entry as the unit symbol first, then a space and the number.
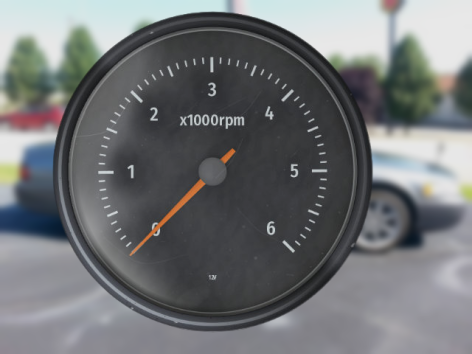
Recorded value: rpm 0
